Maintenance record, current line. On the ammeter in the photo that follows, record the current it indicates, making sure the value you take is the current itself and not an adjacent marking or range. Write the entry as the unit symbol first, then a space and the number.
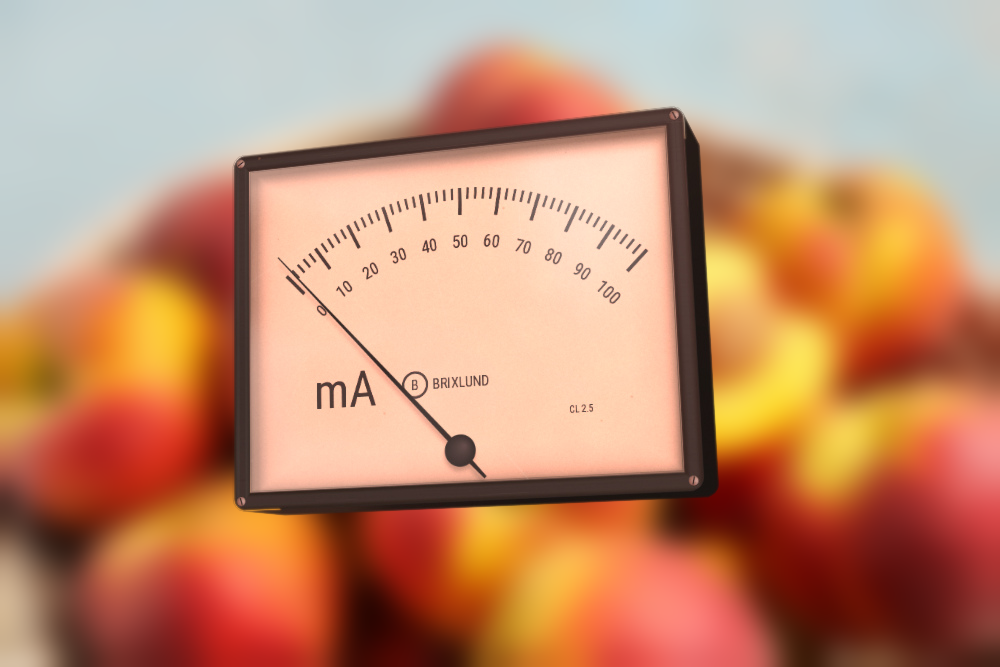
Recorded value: mA 2
